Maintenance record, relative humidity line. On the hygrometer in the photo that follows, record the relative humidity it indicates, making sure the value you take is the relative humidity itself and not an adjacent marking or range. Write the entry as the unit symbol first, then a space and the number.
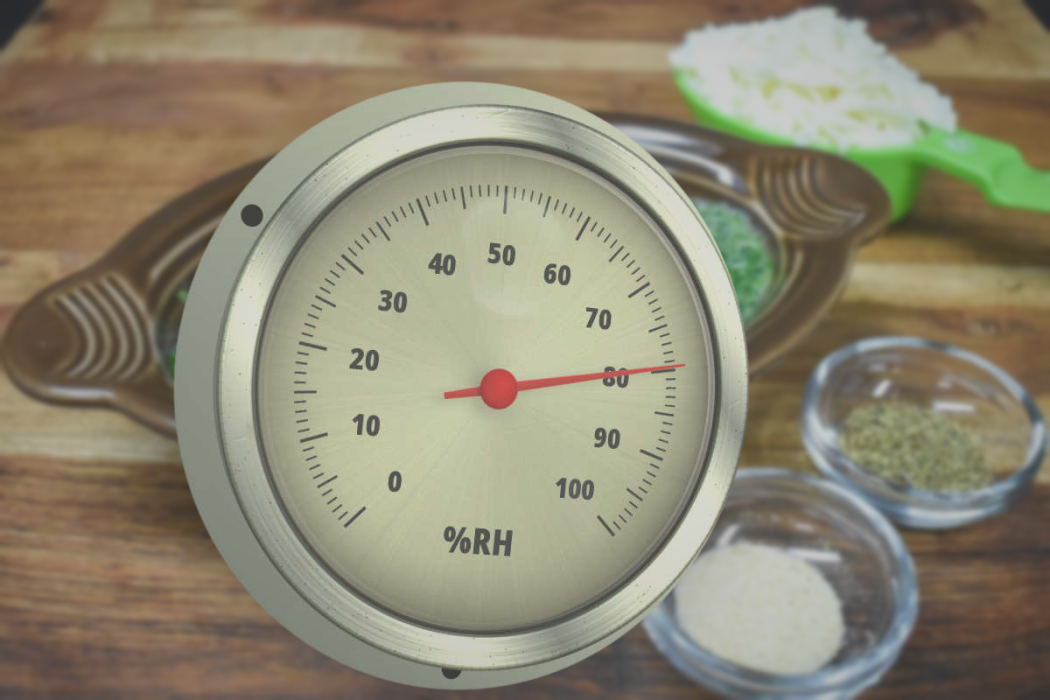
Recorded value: % 79.5
